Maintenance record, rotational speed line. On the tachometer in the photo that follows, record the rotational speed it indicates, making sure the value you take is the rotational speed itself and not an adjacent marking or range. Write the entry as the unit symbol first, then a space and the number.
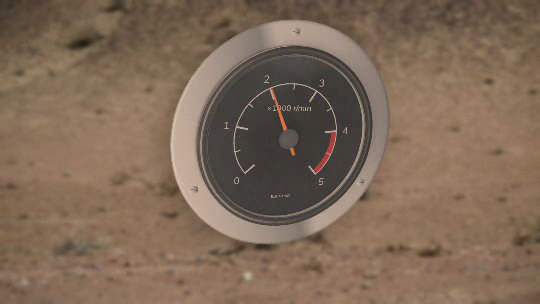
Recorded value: rpm 2000
